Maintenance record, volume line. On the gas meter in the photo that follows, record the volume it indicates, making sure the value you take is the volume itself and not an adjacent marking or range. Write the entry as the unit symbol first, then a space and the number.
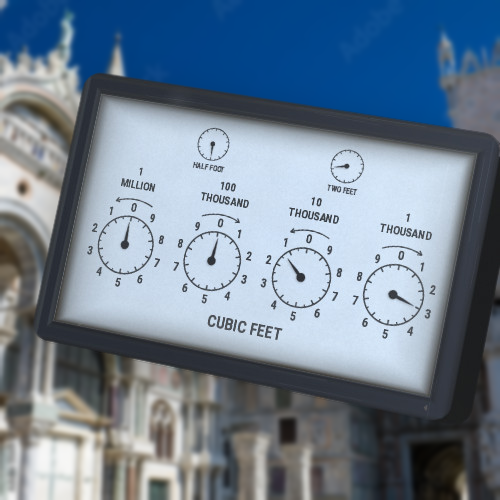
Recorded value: ft³ 1300
